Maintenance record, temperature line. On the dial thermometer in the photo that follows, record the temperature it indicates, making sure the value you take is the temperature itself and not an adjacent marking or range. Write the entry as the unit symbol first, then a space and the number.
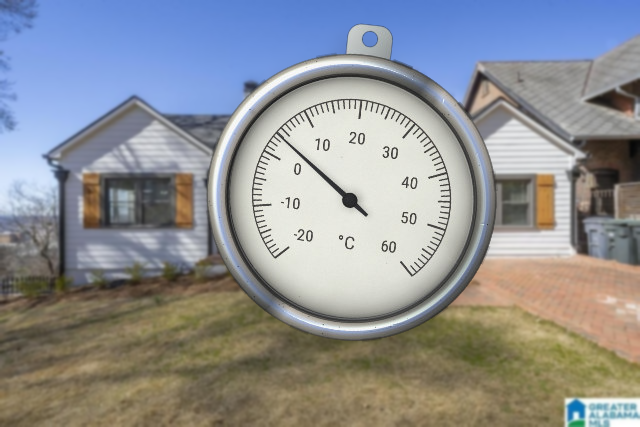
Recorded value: °C 4
